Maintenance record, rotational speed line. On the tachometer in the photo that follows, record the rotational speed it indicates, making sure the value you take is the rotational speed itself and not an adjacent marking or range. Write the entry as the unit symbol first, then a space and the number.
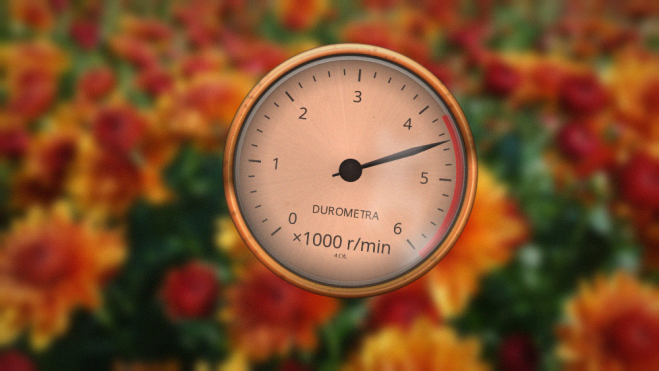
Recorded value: rpm 4500
